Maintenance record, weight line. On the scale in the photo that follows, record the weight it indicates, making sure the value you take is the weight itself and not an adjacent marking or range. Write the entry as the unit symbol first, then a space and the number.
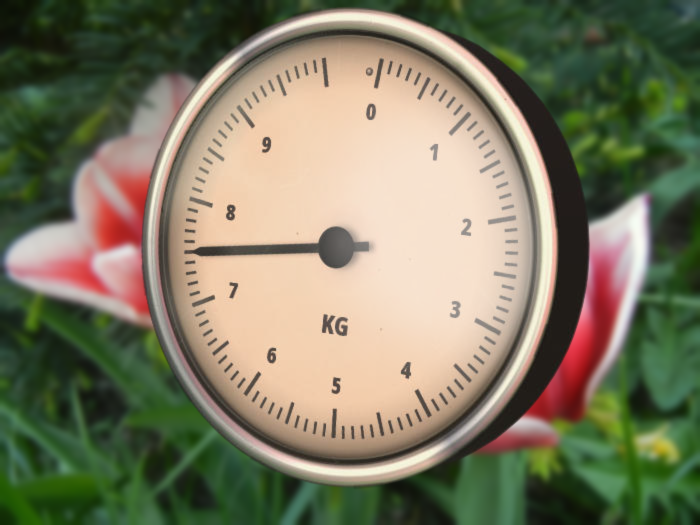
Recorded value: kg 7.5
